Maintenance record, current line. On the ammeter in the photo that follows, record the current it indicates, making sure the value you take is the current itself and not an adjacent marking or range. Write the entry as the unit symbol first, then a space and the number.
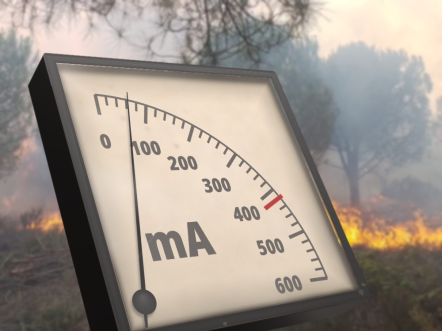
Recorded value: mA 60
